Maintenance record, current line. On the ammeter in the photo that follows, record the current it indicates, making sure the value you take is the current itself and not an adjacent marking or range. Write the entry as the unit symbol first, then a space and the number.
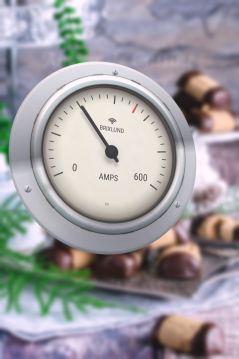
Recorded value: A 200
